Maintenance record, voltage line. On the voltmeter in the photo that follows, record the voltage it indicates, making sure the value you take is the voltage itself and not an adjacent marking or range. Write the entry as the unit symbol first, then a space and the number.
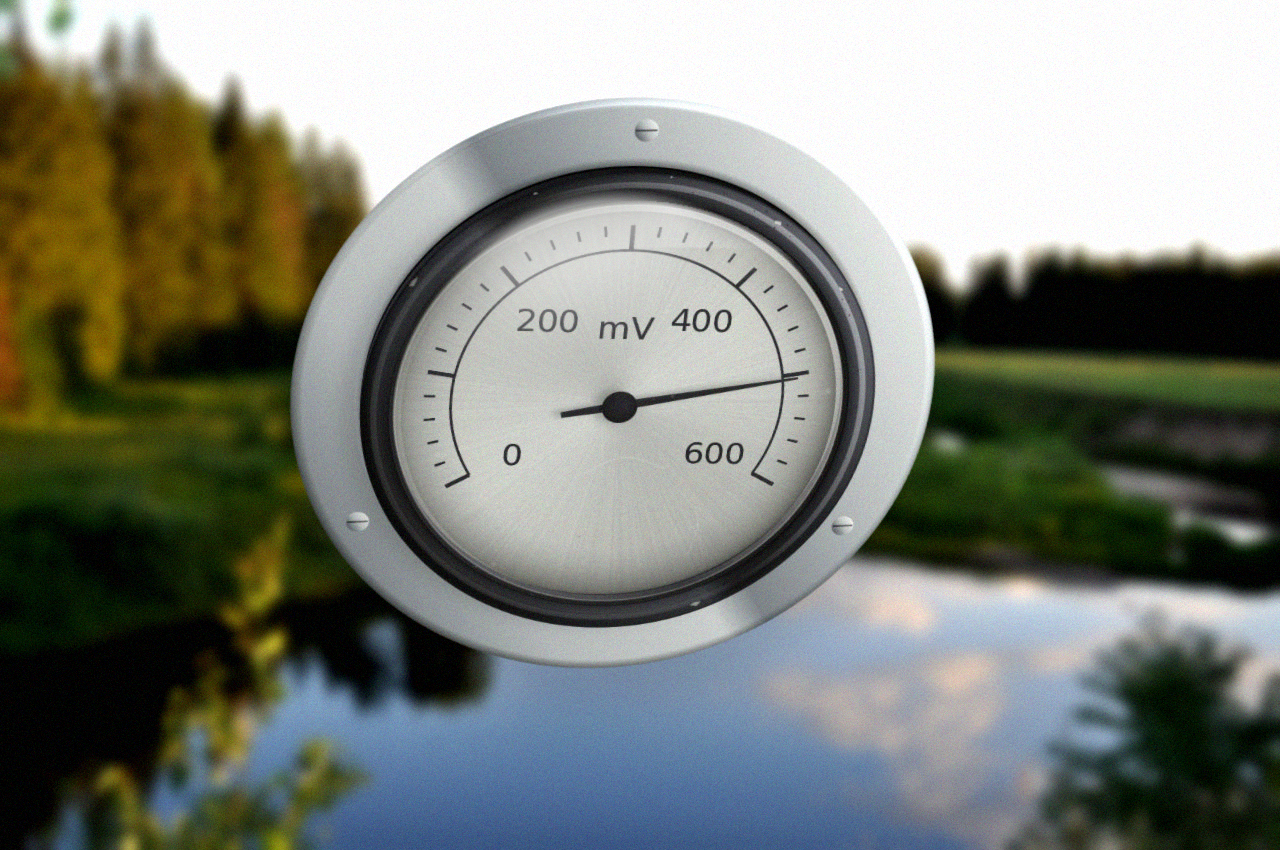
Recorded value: mV 500
